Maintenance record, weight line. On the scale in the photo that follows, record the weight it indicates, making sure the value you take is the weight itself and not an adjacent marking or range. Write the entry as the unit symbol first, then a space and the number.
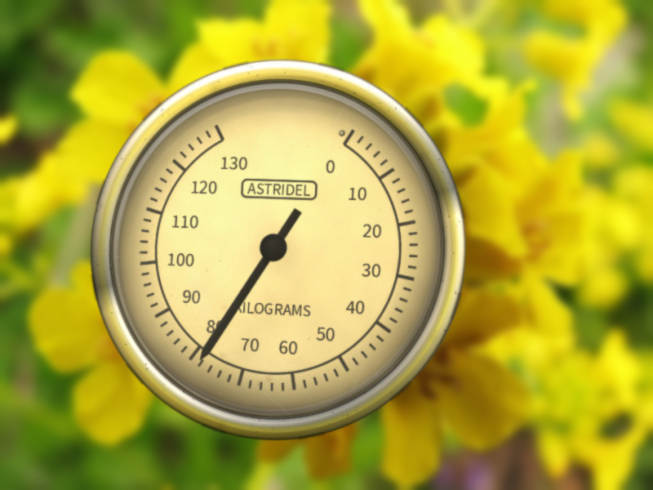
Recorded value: kg 78
